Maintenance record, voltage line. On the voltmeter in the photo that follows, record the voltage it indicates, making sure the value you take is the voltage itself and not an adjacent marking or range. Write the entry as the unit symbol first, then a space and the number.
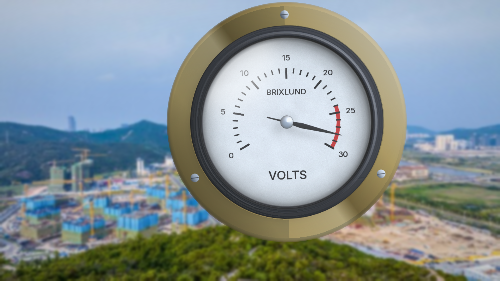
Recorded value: V 28
